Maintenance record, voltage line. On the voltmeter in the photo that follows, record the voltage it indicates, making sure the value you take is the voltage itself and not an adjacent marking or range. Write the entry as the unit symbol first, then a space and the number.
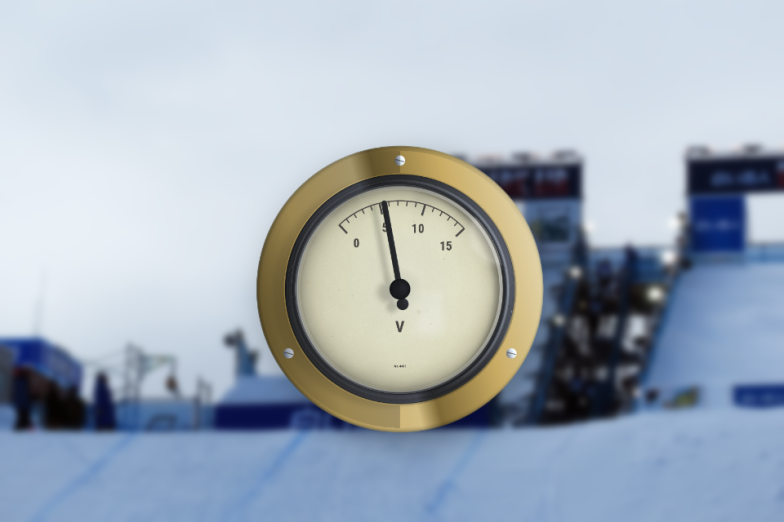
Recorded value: V 5.5
